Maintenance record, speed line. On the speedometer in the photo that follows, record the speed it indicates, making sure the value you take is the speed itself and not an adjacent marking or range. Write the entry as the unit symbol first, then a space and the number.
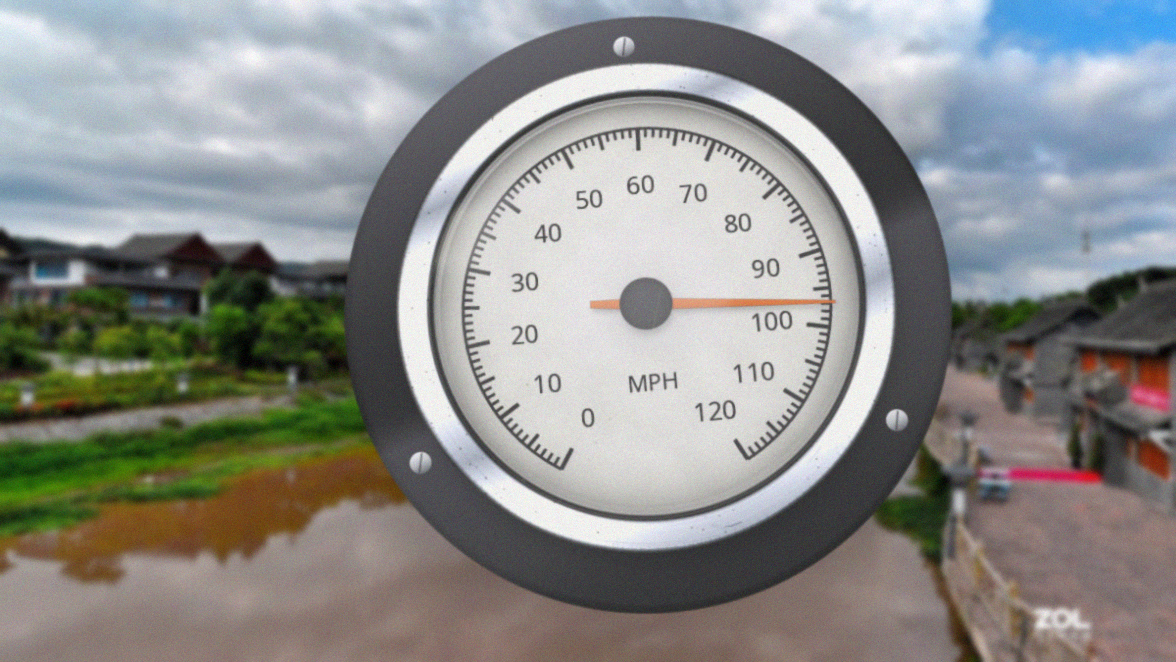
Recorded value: mph 97
